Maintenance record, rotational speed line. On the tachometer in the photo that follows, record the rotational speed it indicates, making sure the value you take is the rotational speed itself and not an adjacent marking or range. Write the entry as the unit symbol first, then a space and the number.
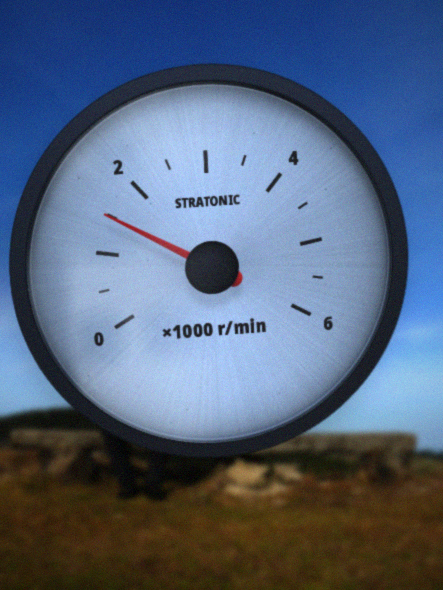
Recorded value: rpm 1500
